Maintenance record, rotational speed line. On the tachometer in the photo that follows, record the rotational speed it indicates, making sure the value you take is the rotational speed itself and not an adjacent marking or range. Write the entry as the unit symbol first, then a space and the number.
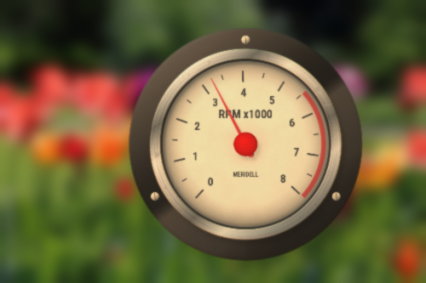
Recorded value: rpm 3250
